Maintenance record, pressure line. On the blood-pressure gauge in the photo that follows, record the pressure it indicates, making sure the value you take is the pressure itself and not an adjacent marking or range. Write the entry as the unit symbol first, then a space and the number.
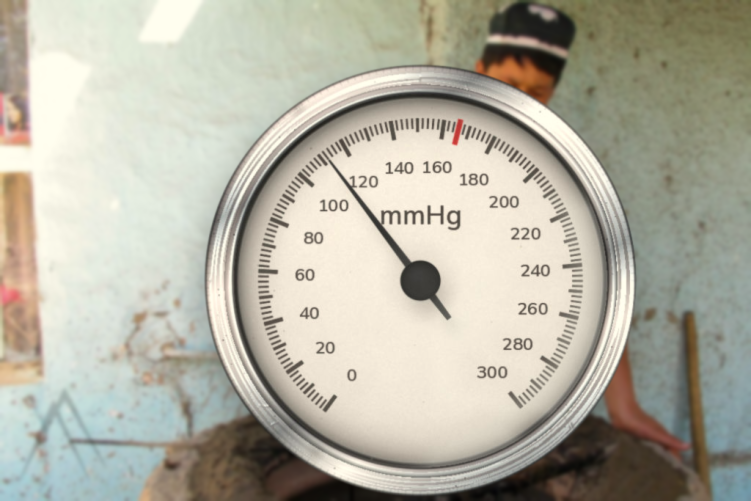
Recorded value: mmHg 112
